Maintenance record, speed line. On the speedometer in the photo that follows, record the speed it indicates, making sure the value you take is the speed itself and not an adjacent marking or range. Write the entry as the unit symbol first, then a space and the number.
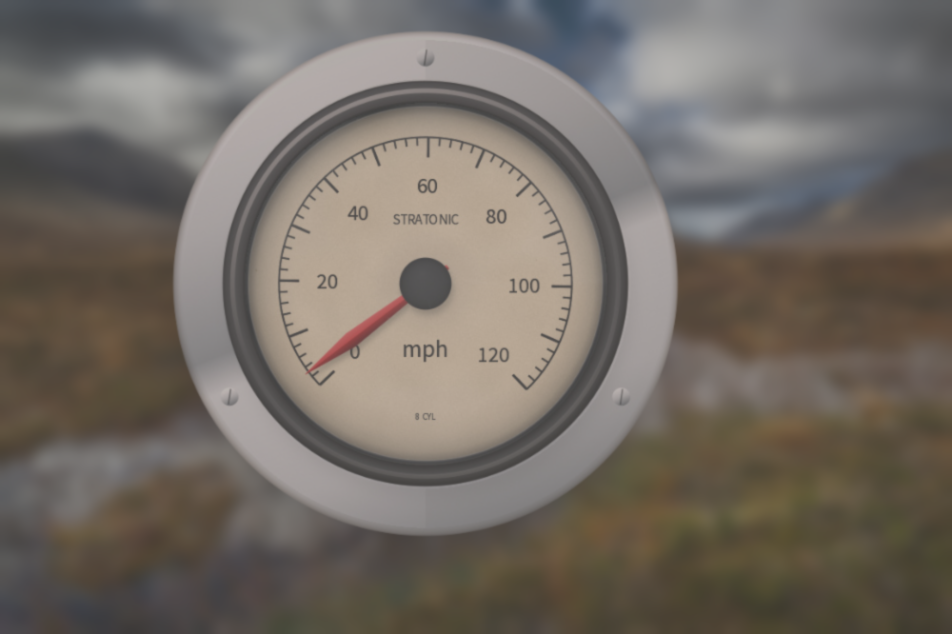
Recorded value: mph 3
